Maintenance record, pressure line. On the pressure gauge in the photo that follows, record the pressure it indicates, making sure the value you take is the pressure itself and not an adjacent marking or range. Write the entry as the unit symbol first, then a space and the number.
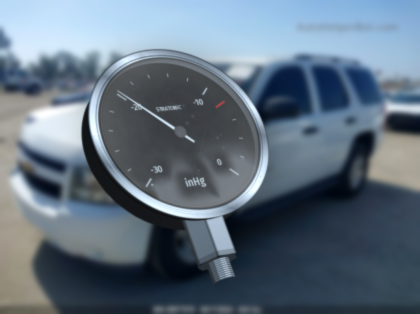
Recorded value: inHg -20
